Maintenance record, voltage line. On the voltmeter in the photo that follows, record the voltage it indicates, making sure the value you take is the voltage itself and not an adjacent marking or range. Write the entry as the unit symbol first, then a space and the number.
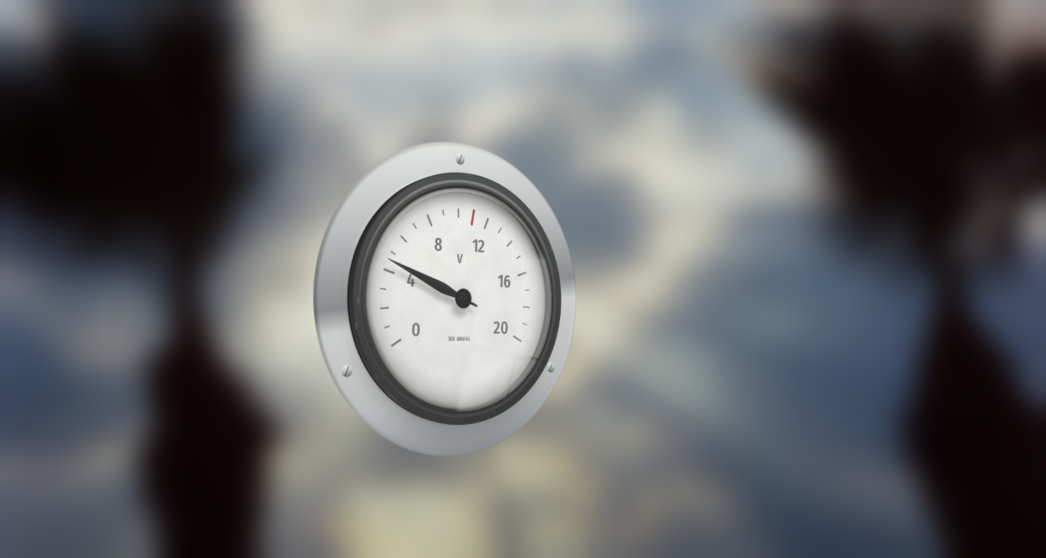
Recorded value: V 4.5
